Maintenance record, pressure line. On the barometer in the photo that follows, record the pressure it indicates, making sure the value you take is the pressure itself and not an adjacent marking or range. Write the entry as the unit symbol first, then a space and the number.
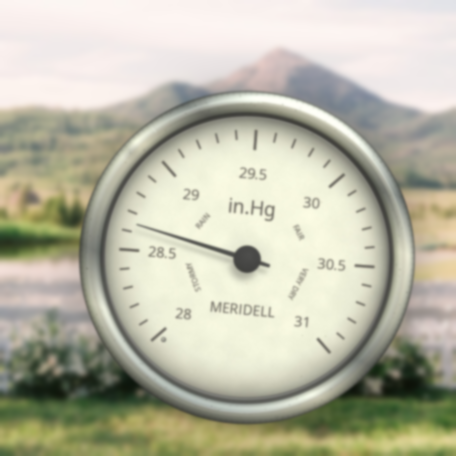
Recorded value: inHg 28.65
